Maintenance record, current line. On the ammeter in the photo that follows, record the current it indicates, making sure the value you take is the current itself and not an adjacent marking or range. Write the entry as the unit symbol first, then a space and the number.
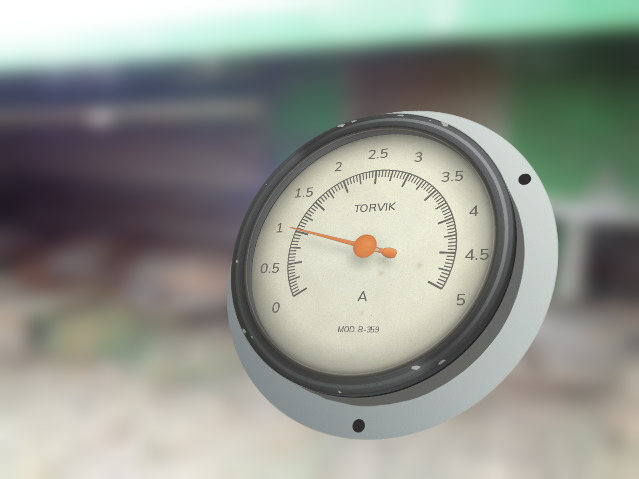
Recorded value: A 1
